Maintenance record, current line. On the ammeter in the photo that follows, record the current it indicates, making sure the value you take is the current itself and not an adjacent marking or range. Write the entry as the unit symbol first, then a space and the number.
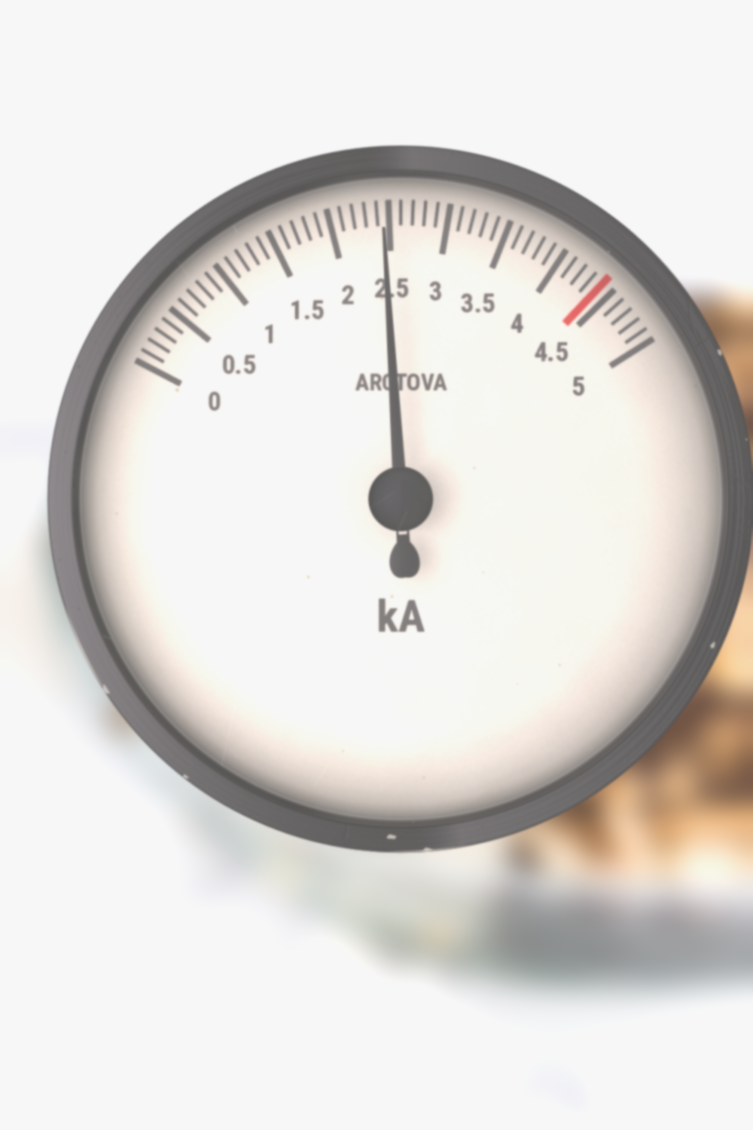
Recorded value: kA 2.45
